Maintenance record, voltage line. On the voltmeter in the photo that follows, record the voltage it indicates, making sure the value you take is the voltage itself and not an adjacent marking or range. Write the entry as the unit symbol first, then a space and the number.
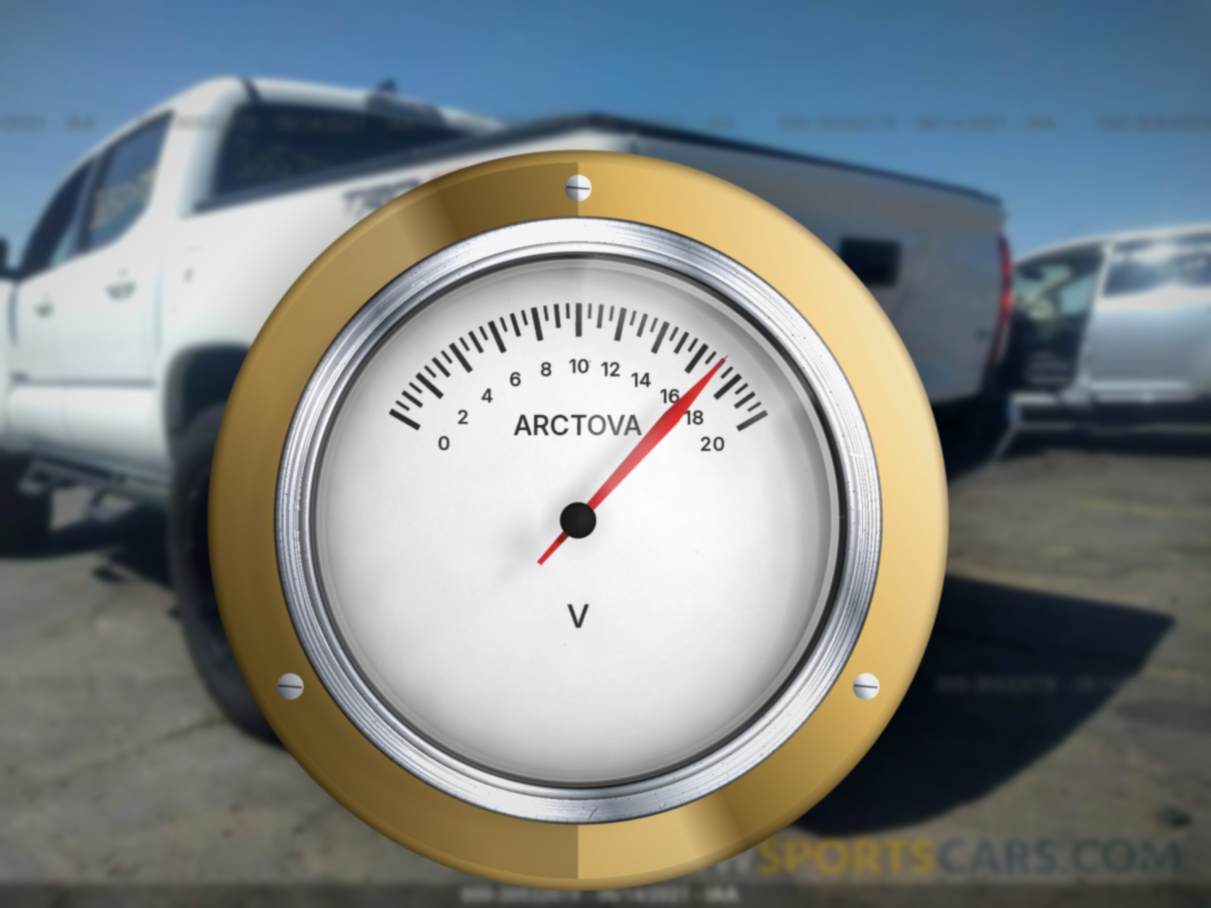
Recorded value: V 17
